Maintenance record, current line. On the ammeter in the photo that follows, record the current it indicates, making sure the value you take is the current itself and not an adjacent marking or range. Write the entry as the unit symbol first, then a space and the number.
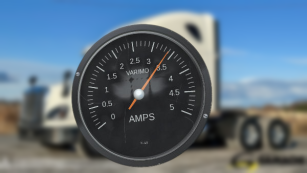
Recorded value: A 3.4
